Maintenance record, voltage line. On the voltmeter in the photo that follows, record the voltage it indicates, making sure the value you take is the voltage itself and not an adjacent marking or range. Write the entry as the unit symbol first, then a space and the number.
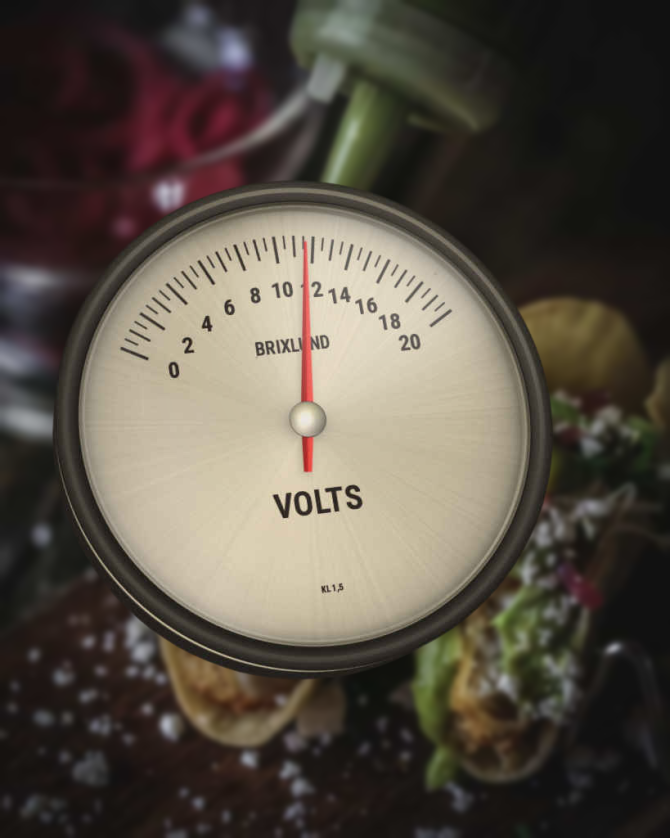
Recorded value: V 11.5
